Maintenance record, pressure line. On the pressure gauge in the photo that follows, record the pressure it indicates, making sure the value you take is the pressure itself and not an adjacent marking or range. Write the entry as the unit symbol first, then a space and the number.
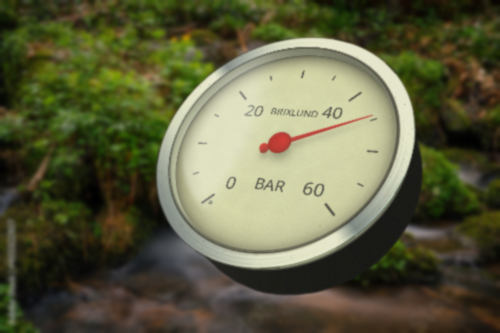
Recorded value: bar 45
